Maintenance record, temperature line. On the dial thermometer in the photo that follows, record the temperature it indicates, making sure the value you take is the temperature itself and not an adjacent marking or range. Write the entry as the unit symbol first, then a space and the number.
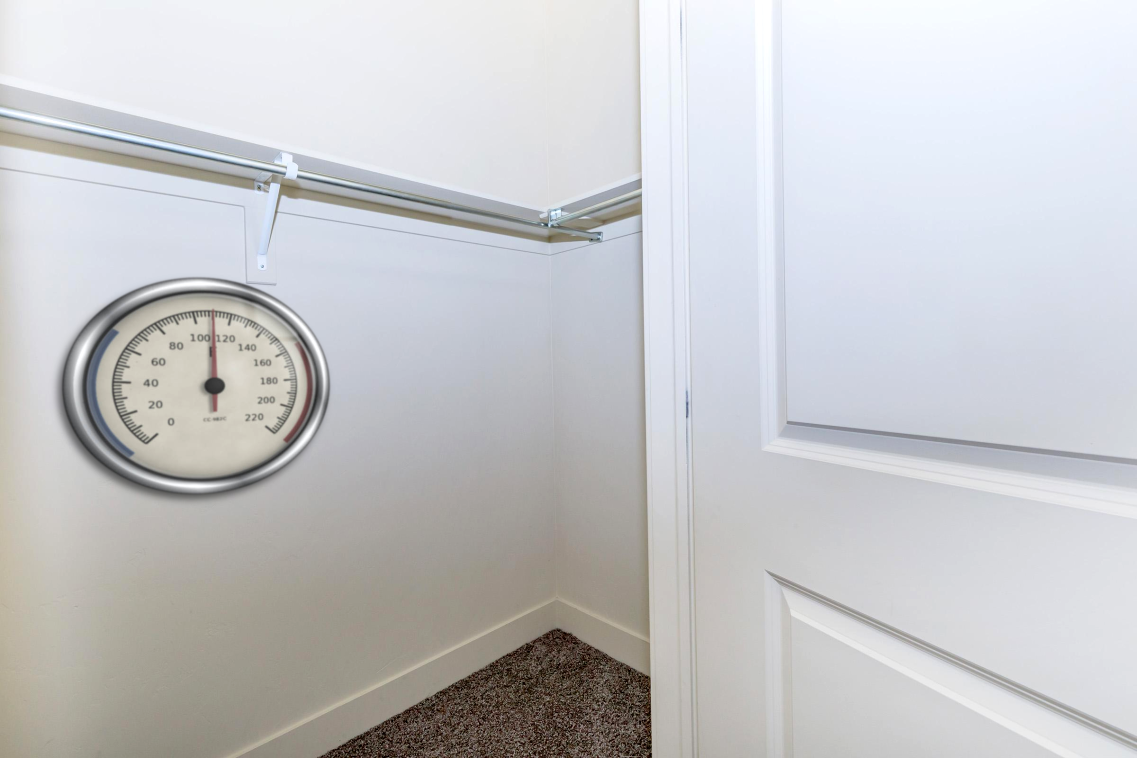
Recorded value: °F 110
